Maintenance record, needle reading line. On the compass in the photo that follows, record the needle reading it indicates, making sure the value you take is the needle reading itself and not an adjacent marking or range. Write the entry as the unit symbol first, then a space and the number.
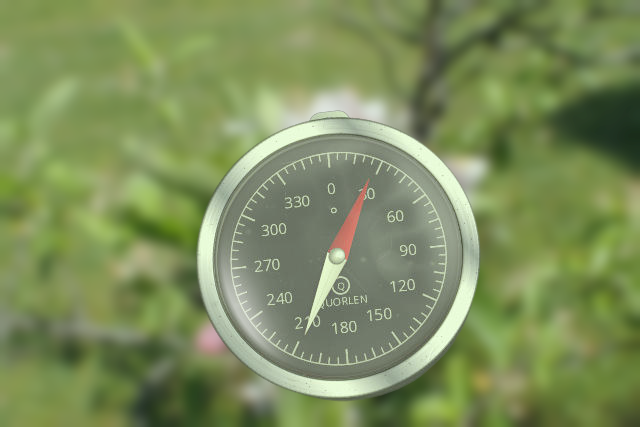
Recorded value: ° 27.5
